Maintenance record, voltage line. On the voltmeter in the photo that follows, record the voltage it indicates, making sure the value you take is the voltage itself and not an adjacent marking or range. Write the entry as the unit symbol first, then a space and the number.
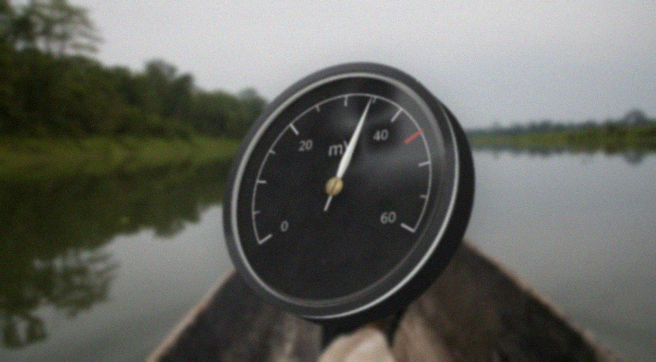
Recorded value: mV 35
